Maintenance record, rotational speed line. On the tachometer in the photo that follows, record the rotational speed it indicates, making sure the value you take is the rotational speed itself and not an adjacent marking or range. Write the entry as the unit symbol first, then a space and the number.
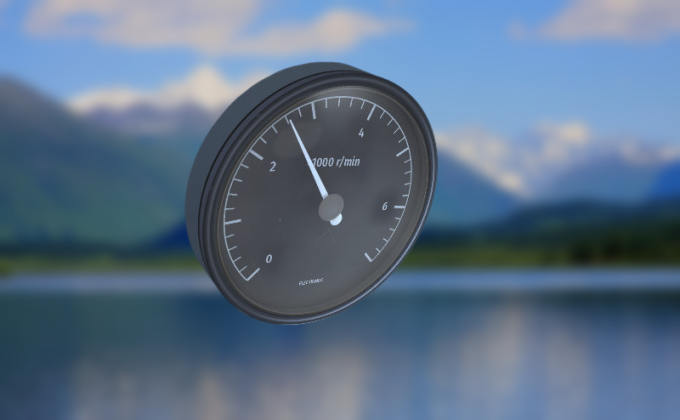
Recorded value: rpm 2600
